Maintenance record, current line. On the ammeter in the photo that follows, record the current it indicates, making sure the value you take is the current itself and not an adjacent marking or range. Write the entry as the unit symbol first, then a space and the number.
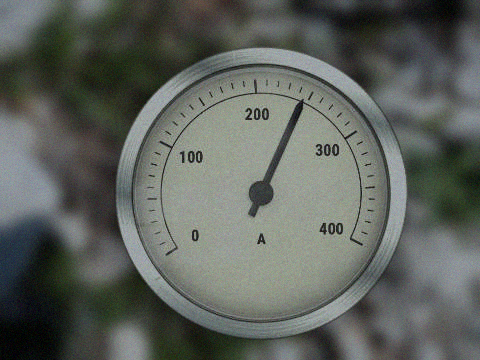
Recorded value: A 245
